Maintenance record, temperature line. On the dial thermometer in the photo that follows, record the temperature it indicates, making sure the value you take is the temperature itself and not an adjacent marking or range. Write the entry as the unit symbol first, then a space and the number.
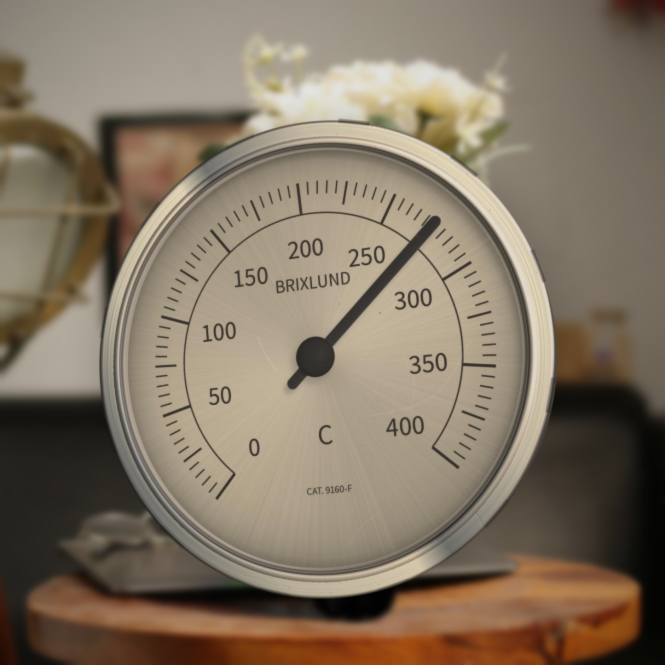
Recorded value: °C 275
